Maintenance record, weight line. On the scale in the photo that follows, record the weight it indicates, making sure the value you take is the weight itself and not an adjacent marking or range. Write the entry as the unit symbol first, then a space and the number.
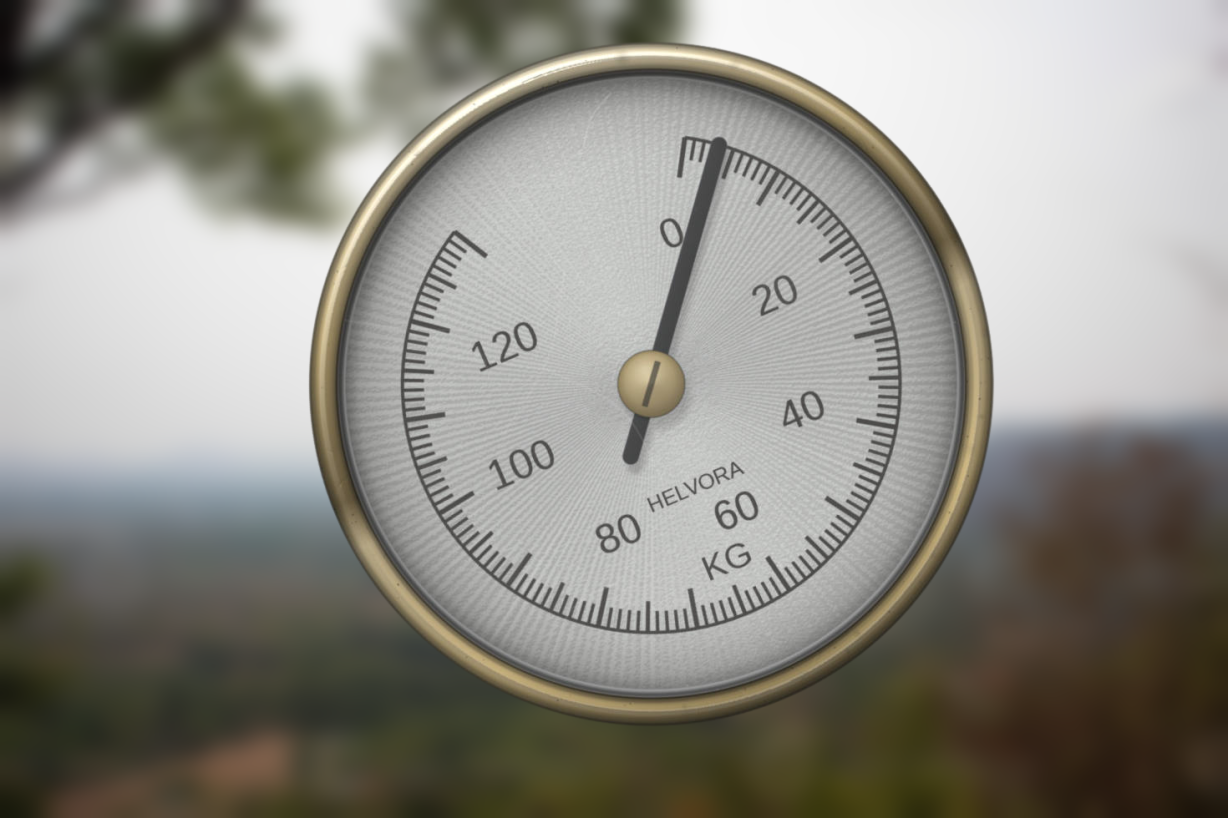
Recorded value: kg 3.5
